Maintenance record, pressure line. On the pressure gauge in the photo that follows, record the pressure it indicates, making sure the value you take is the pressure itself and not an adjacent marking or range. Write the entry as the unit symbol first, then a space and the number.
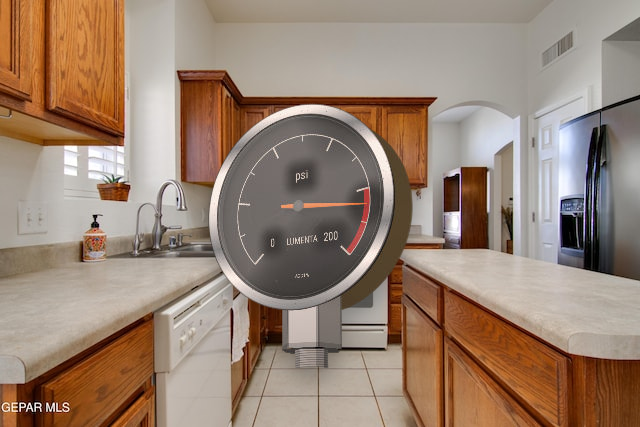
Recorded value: psi 170
